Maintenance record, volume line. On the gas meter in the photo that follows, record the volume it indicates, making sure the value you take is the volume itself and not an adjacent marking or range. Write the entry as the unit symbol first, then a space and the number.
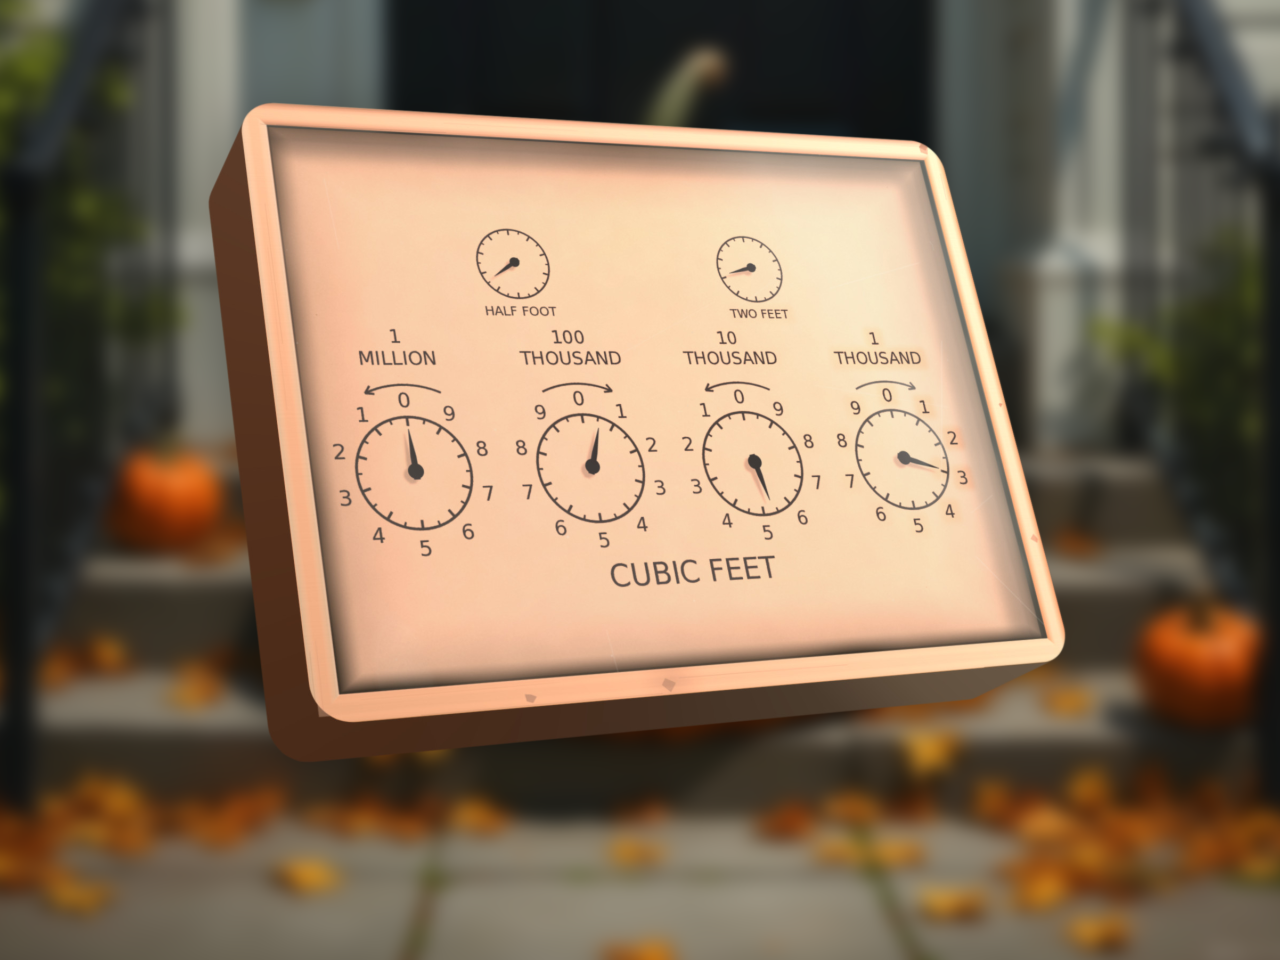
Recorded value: ft³ 5300
